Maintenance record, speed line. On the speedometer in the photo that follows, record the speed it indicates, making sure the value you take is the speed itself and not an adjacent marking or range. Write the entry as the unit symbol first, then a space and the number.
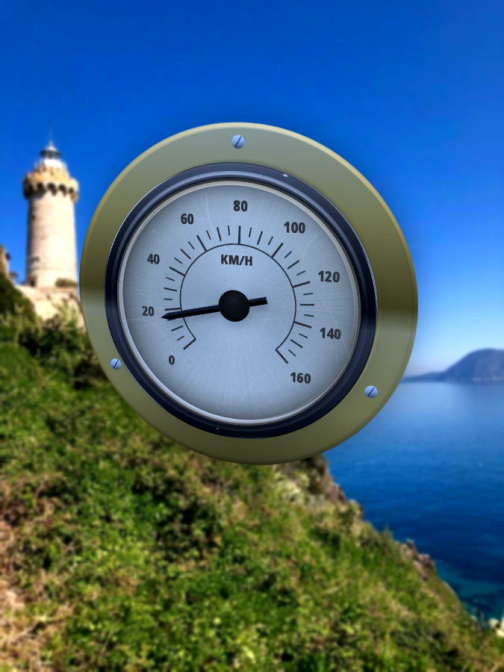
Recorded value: km/h 17.5
